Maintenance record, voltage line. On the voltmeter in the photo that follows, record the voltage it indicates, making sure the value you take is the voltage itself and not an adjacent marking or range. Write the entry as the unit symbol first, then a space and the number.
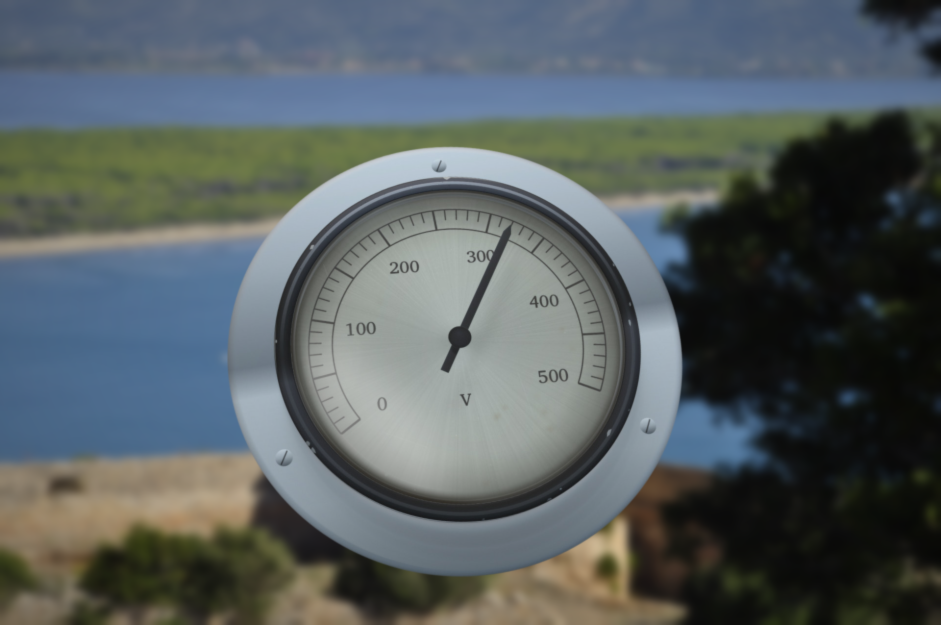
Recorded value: V 320
